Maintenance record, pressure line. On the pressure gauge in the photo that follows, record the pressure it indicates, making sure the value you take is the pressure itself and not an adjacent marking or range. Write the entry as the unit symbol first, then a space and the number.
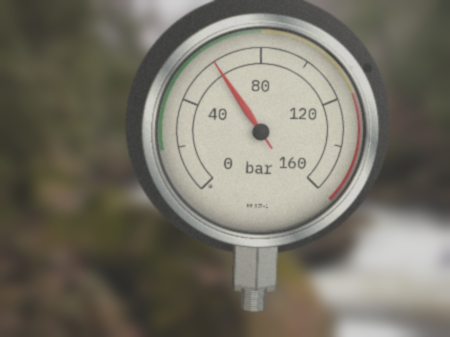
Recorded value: bar 60
